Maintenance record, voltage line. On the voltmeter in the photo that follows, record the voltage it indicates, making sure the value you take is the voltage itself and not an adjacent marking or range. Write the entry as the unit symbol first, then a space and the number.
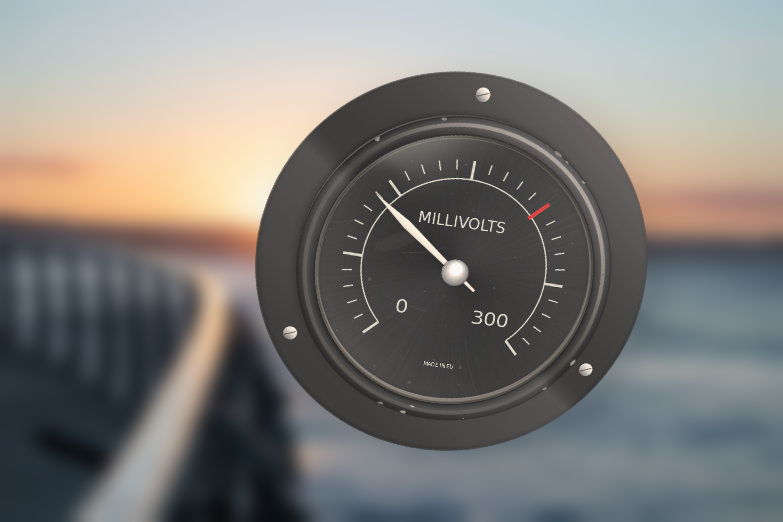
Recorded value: mV 90
